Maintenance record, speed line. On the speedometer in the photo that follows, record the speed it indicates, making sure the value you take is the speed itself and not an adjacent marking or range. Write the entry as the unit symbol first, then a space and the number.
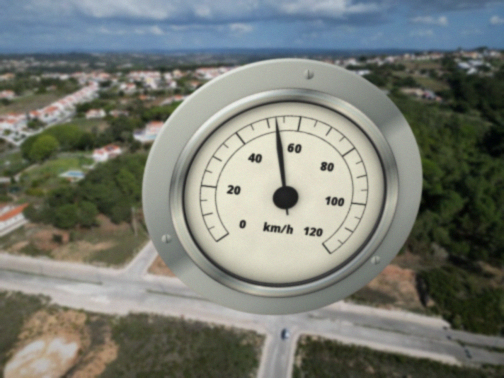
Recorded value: km/h 52.5
